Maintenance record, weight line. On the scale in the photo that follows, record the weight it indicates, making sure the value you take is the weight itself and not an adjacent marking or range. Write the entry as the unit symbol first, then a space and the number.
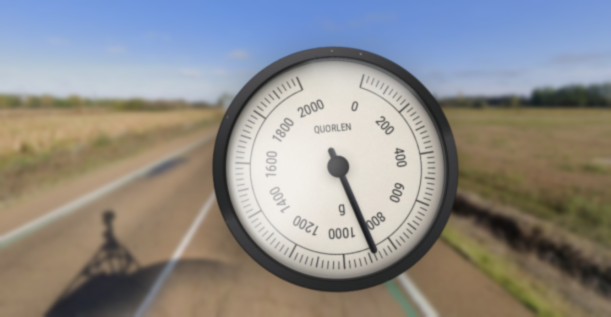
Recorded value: g 880
